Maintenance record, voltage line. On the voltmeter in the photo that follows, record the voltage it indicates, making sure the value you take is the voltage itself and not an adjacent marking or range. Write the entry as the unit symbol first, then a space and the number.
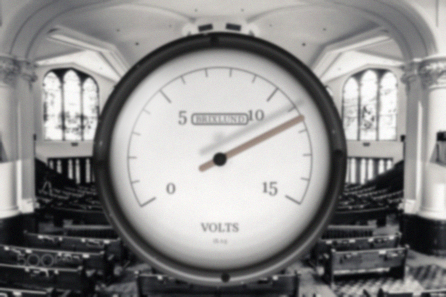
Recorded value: V 11.5
